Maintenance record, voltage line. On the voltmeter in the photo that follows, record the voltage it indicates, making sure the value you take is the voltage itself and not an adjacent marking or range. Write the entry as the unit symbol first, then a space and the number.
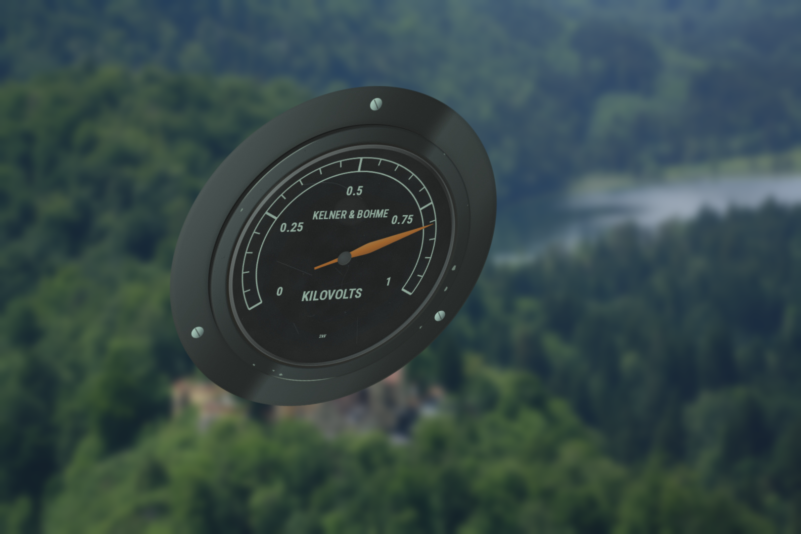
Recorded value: kV 0.8
